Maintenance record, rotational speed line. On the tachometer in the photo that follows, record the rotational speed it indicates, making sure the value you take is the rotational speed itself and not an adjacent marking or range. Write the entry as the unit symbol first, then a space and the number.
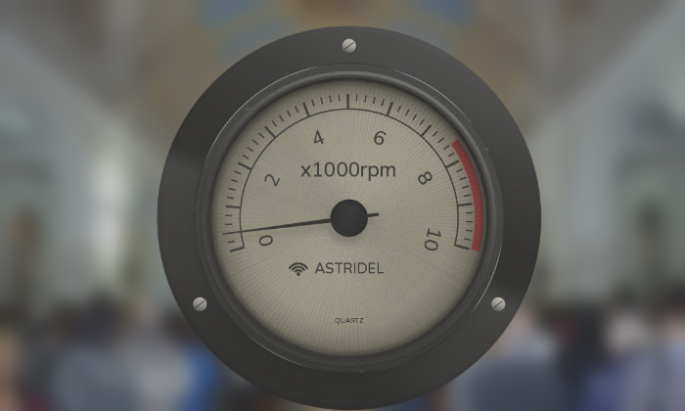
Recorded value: rpm 400
